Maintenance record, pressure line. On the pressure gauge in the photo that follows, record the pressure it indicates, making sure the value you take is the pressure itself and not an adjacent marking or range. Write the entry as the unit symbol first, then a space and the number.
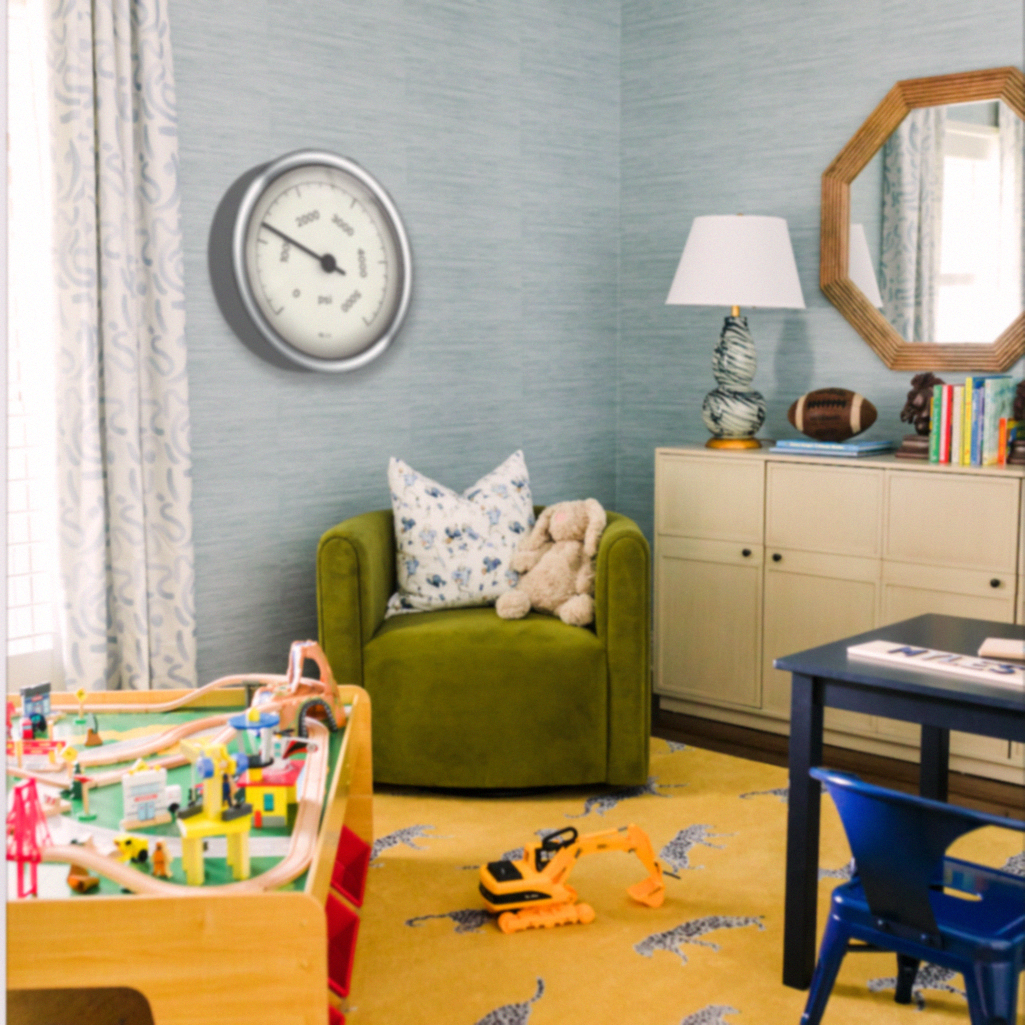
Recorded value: psi 1200
